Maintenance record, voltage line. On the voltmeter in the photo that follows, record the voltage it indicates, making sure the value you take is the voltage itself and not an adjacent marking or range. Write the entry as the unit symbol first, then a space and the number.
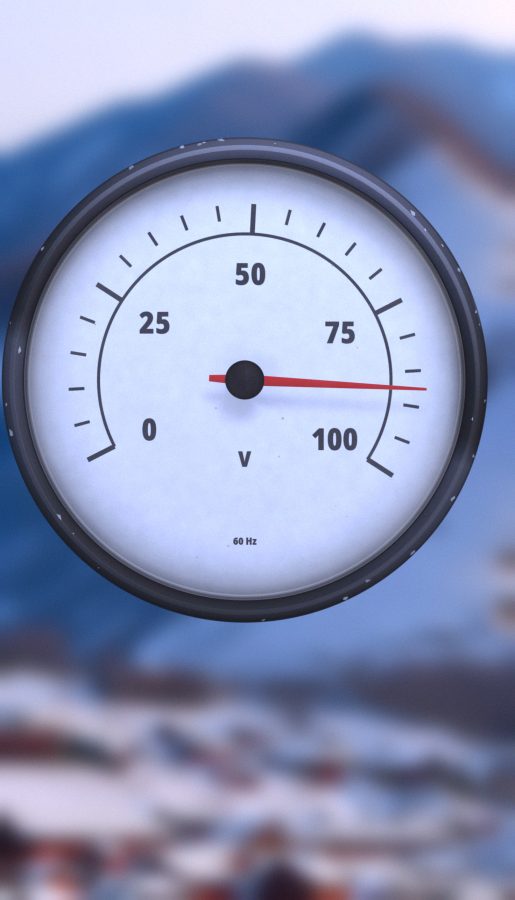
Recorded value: V 87.5
